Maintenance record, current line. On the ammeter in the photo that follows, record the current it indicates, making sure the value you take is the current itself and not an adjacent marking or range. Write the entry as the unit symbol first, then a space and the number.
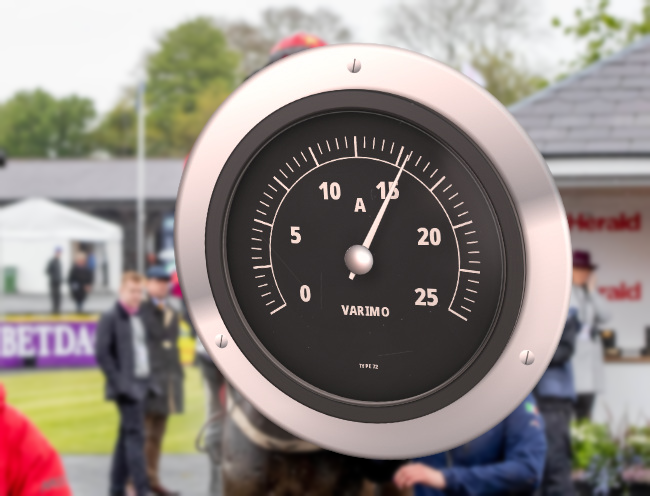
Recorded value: A 15.5
